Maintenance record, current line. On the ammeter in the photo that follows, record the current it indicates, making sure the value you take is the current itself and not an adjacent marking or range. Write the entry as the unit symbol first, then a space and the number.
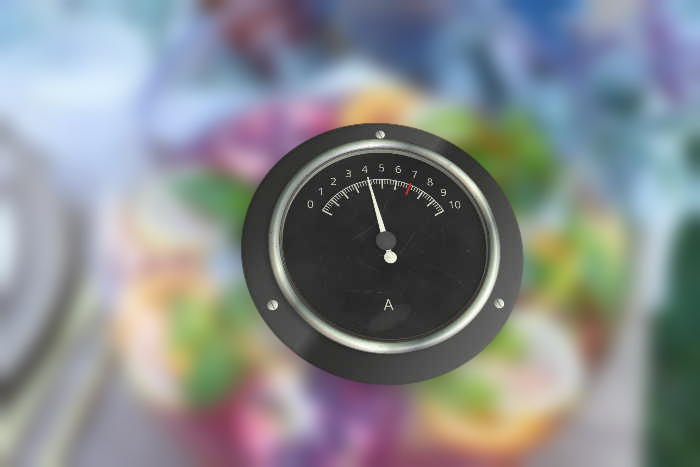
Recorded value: A 4
